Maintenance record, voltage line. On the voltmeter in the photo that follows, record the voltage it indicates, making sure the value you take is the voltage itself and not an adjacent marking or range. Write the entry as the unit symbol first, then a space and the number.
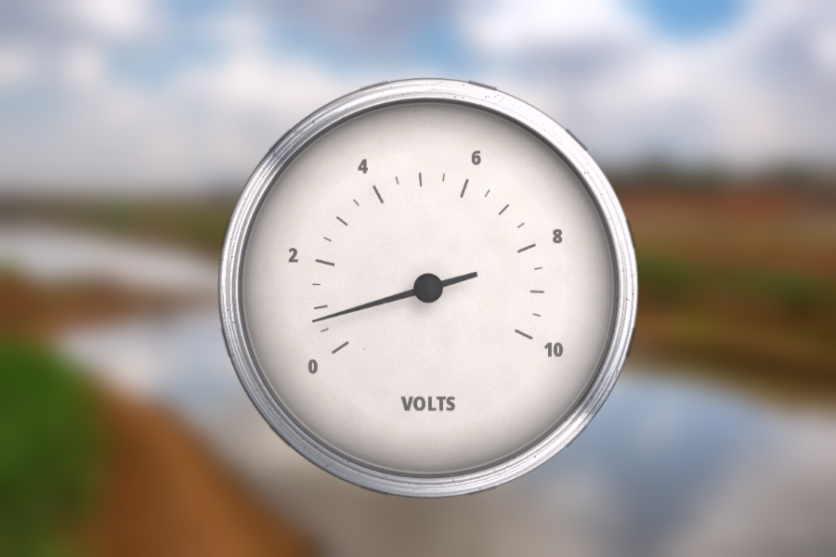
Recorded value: V 0.75
